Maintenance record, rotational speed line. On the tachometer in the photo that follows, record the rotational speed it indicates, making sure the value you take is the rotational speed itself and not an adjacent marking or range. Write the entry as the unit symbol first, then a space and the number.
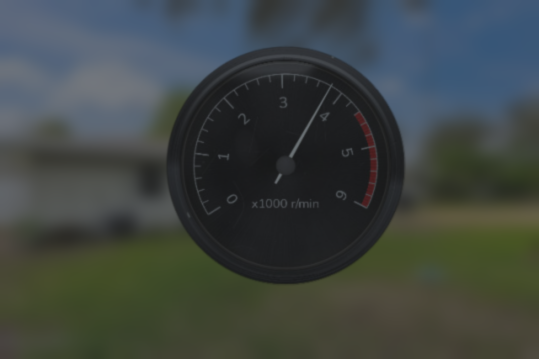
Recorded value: rpm 3800
